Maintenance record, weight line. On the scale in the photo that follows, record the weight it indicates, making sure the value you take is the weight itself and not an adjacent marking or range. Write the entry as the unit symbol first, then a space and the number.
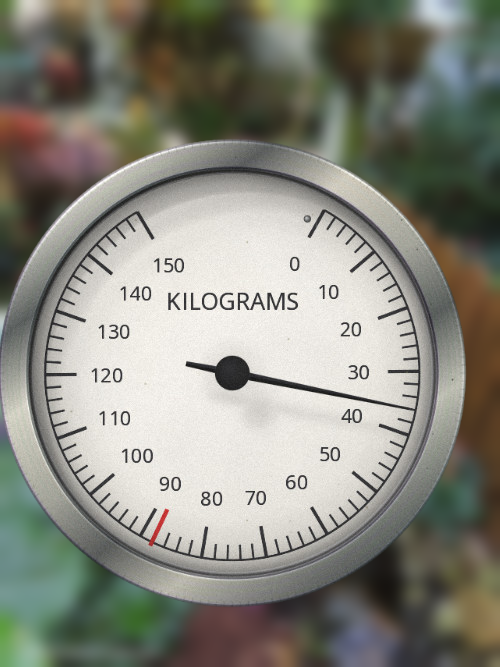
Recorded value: kg 36
